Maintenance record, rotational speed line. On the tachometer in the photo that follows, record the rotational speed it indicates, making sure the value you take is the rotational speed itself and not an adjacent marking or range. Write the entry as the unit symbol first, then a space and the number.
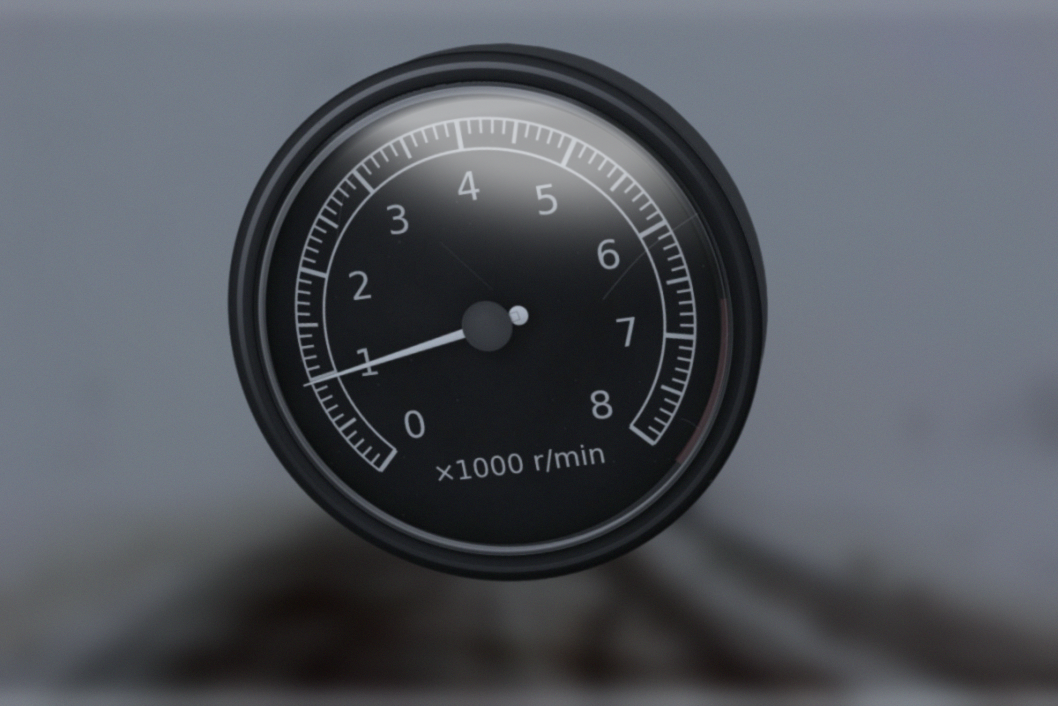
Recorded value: rpm 1000
